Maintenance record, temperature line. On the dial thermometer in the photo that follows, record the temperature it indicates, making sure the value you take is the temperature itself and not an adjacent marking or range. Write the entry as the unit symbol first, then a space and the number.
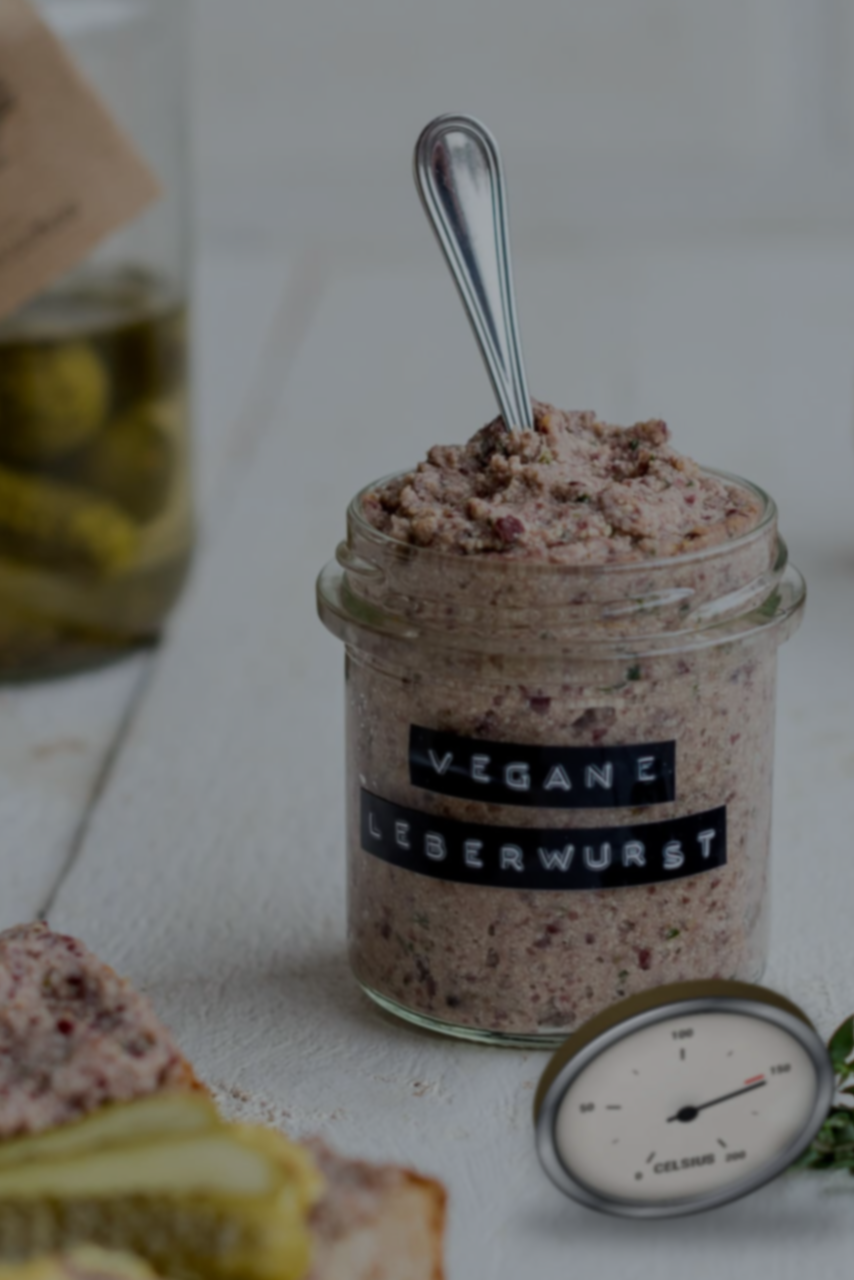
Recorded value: °C 150
